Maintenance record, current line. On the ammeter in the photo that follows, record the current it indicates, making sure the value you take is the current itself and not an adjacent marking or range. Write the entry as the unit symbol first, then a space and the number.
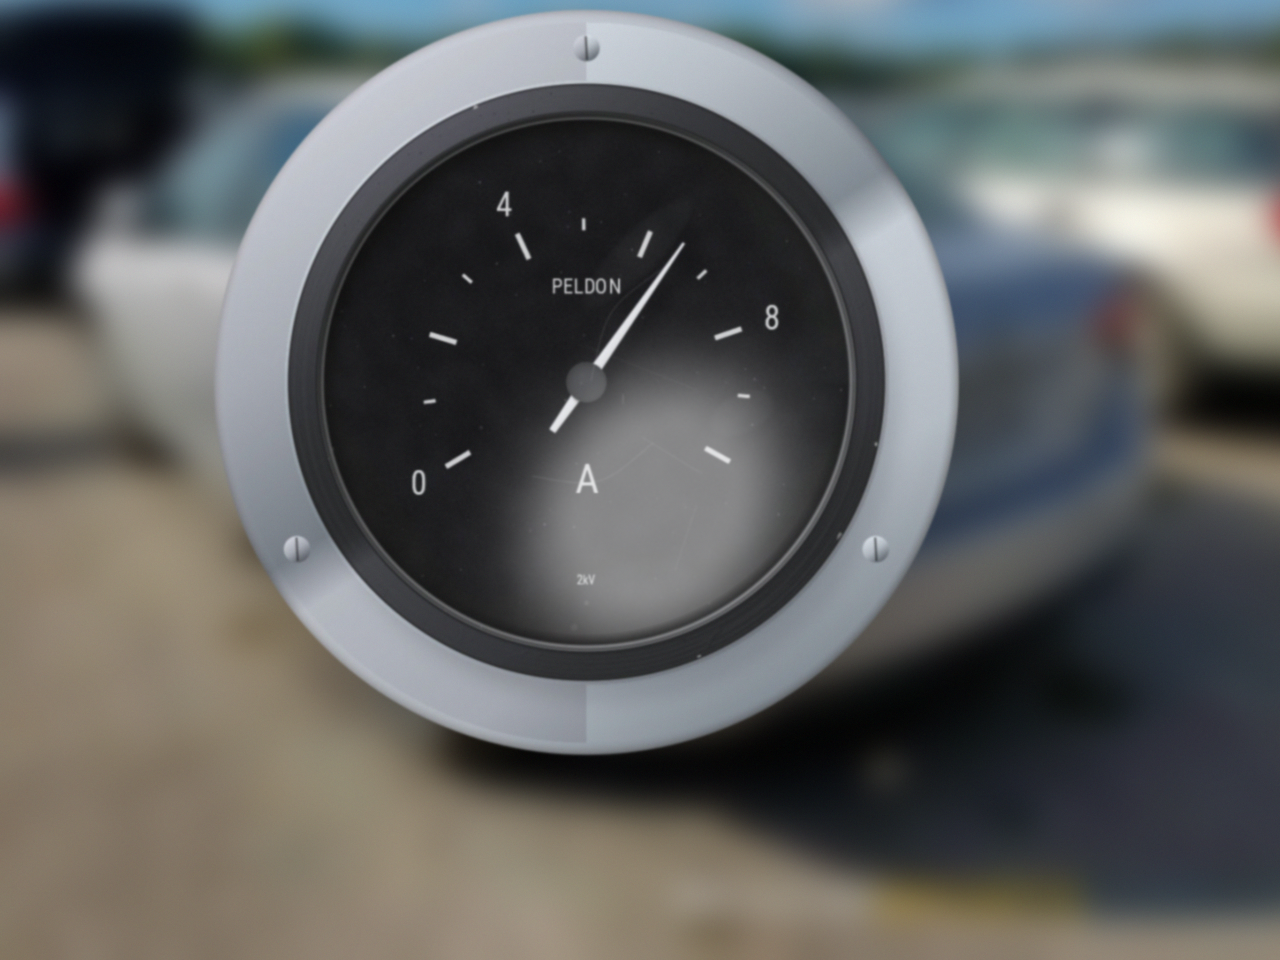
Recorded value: A 6.5
